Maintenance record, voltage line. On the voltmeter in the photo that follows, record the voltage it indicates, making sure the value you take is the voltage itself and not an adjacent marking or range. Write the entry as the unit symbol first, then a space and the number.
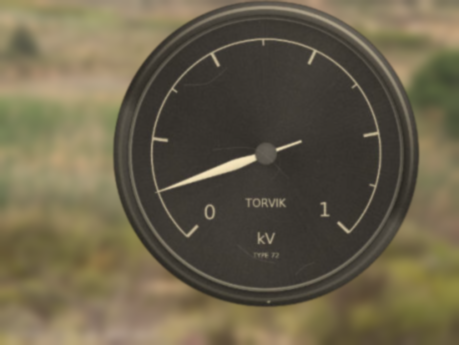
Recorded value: kV 0.1
